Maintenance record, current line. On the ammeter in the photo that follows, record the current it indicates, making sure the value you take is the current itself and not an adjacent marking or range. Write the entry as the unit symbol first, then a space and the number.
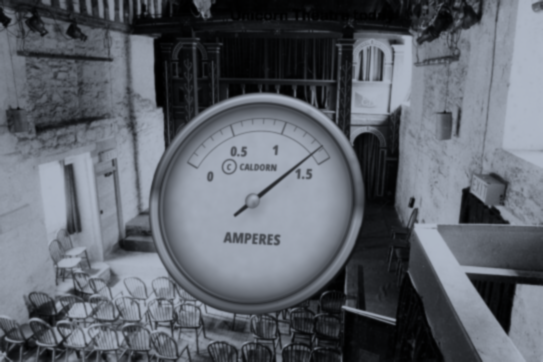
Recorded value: A 1.4
